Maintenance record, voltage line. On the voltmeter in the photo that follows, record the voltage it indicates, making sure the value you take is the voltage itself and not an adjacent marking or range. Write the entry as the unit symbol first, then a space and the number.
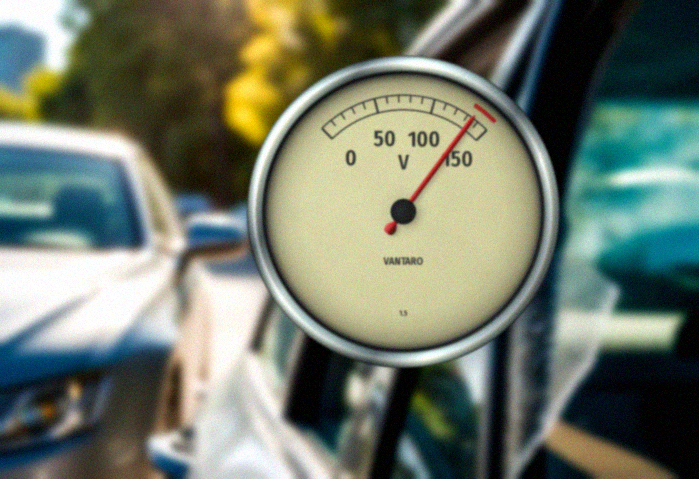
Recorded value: V 135
